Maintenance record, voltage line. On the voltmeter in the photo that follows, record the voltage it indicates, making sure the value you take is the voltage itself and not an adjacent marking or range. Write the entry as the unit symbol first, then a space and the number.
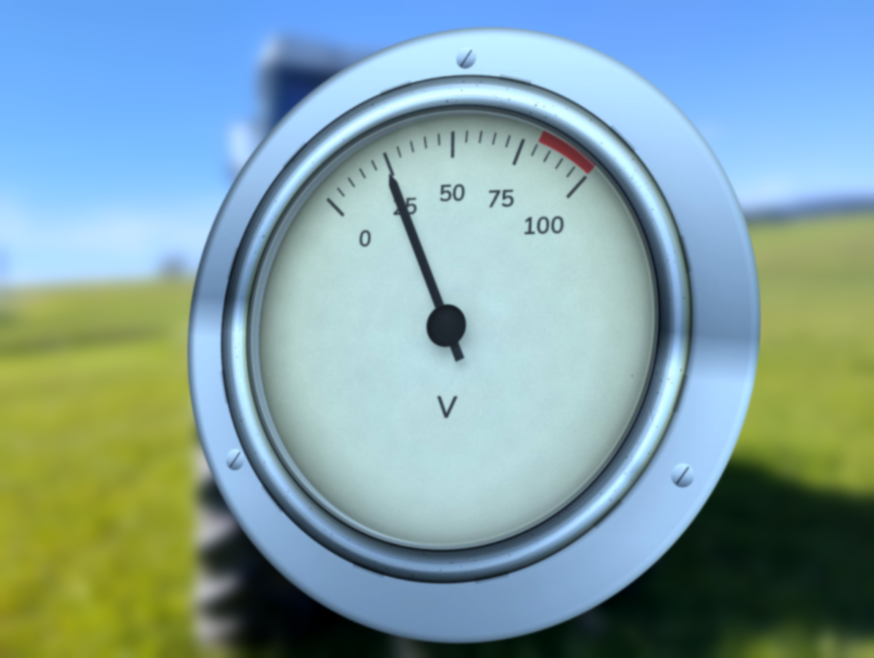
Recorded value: V 25
